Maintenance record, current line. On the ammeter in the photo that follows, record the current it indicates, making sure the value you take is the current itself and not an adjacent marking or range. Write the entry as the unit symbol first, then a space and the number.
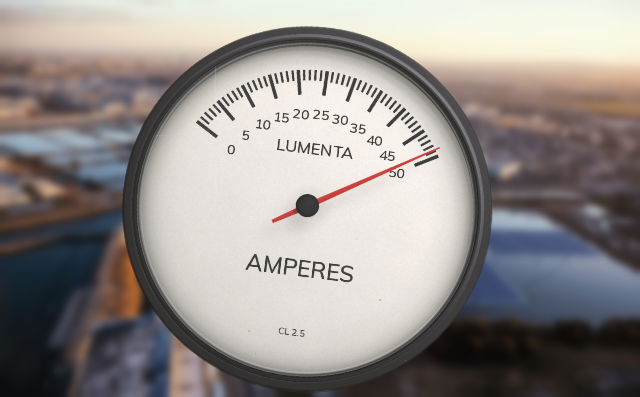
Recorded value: A 49
